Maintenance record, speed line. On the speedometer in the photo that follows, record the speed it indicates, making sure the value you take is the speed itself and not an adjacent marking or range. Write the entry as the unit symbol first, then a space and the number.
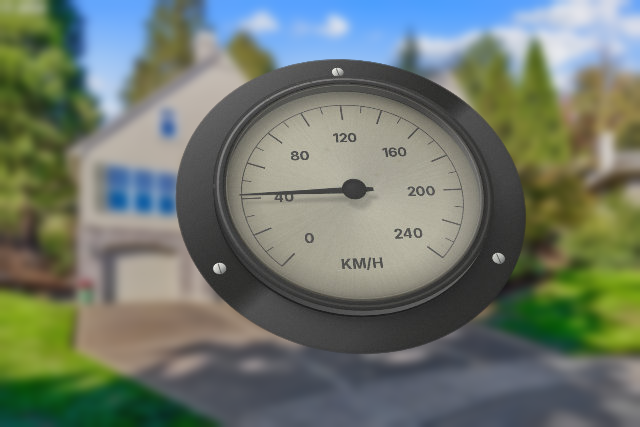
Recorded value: km/h 40
